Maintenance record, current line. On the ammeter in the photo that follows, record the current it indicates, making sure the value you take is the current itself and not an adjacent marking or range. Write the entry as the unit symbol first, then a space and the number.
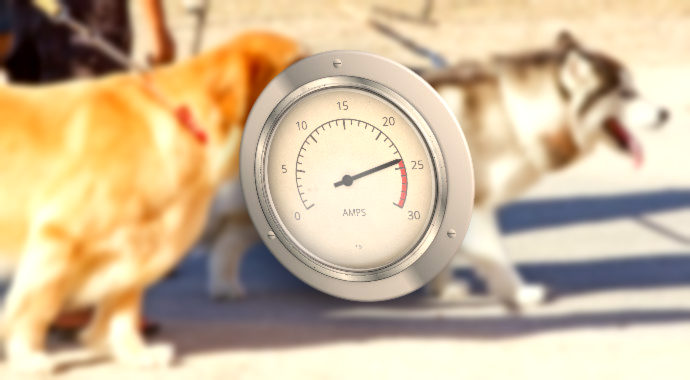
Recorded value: A 24
